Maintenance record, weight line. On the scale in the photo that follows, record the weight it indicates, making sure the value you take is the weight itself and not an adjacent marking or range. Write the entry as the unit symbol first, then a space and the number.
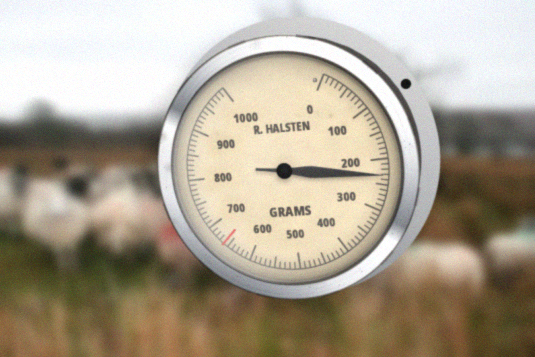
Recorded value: g 230
